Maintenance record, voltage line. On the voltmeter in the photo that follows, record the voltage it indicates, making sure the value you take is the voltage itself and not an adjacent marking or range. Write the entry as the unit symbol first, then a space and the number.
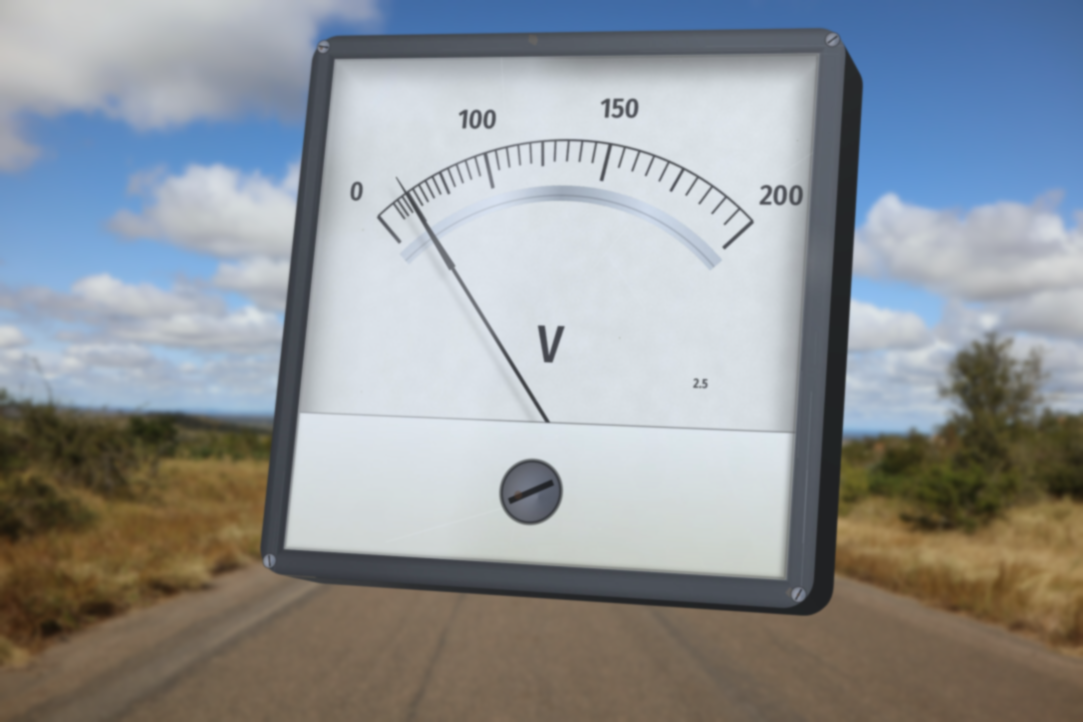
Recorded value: V 50
